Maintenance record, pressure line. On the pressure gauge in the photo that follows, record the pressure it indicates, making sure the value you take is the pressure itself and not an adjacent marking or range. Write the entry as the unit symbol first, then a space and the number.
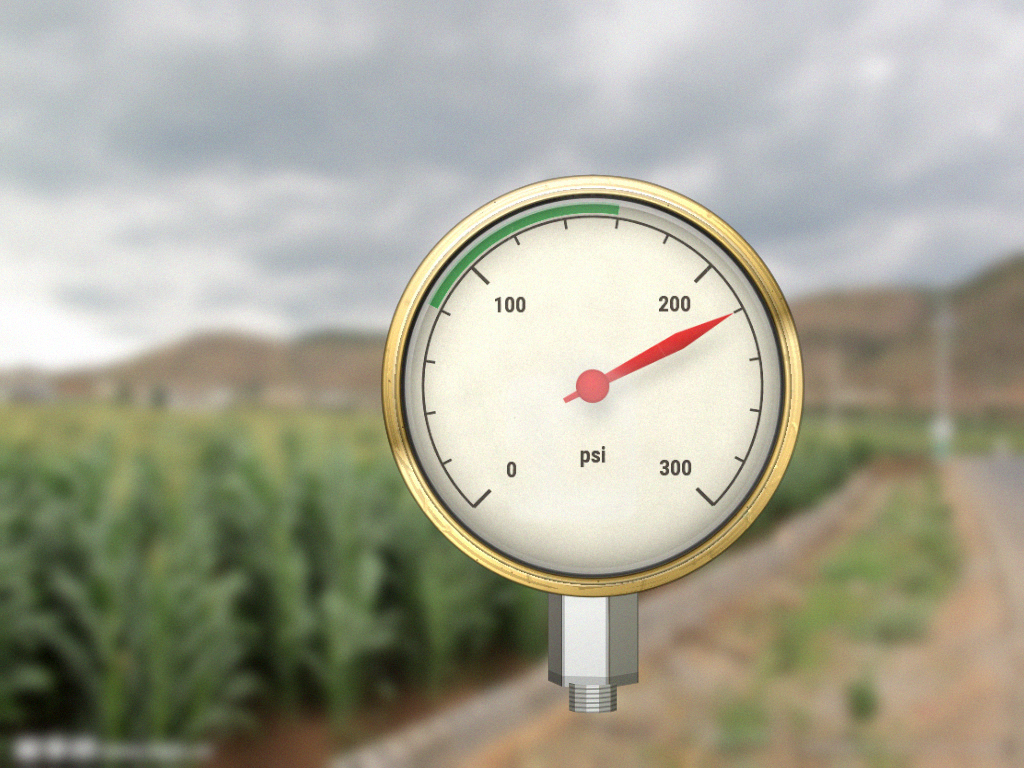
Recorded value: psi 220
